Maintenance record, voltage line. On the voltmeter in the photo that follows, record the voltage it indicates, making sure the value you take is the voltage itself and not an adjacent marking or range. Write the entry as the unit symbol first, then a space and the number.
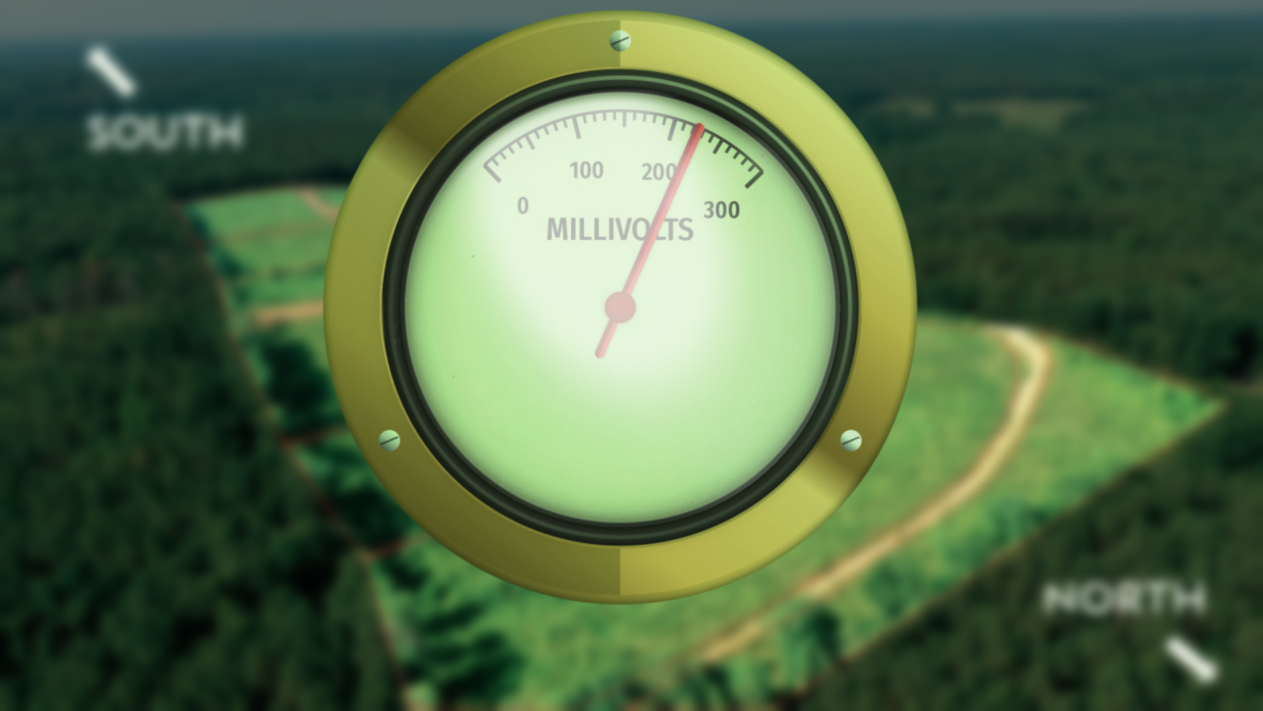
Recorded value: mV 225
